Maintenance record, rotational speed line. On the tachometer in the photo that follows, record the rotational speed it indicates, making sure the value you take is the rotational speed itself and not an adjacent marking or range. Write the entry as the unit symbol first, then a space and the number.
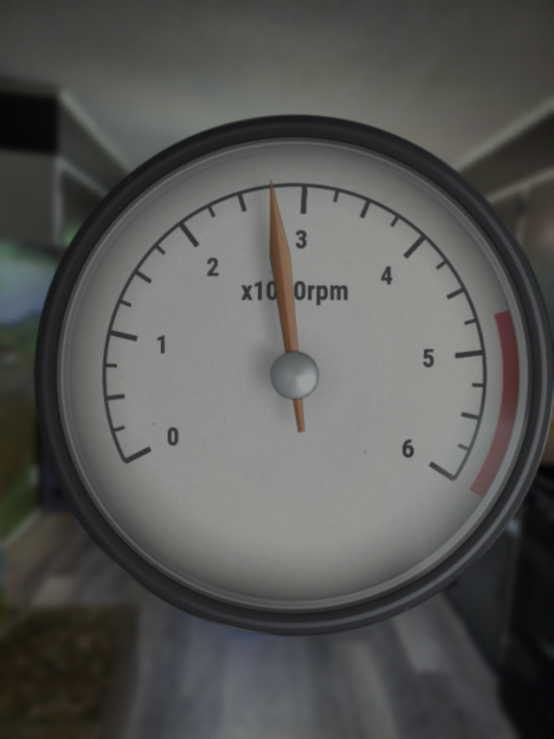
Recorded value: rpm 2750
